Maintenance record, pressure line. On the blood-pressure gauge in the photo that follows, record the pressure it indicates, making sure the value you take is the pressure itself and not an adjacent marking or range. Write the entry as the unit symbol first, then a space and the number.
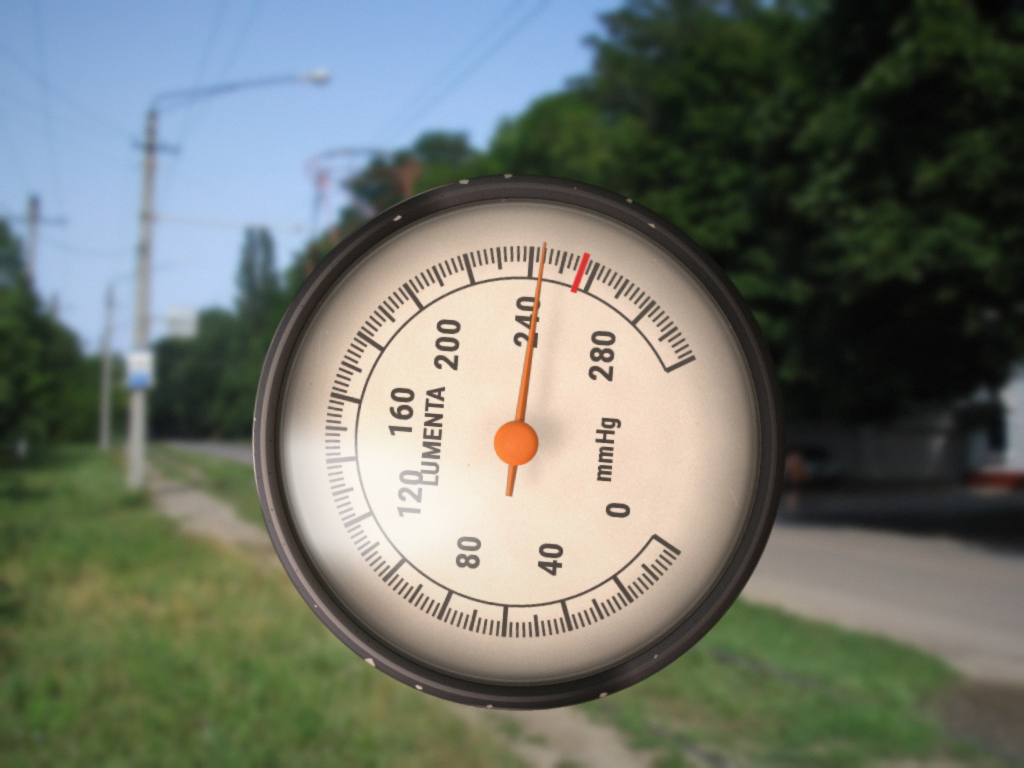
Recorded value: mmHg 244
